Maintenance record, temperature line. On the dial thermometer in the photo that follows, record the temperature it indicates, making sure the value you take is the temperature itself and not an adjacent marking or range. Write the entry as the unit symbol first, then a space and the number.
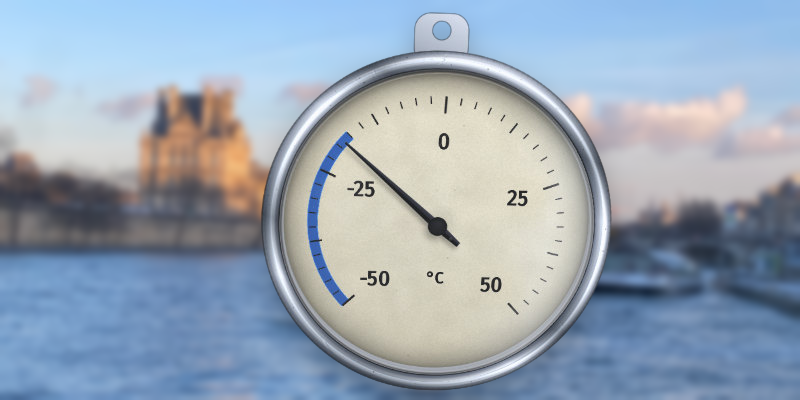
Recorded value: °C -18.75
